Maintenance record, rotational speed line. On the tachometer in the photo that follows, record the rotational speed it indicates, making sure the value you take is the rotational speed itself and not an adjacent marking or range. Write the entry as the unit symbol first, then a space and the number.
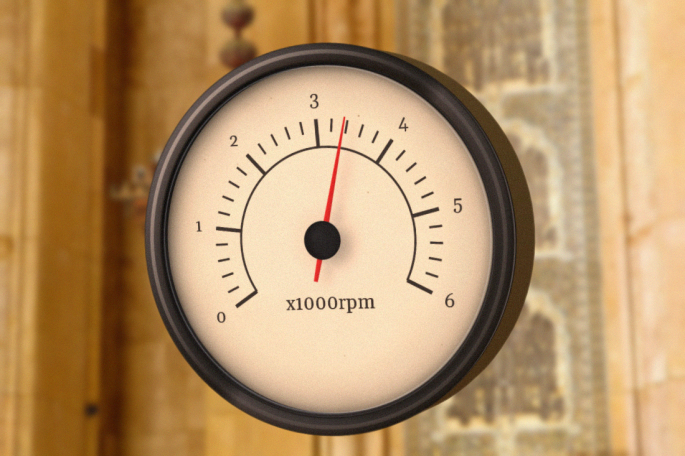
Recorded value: rpm 3400
